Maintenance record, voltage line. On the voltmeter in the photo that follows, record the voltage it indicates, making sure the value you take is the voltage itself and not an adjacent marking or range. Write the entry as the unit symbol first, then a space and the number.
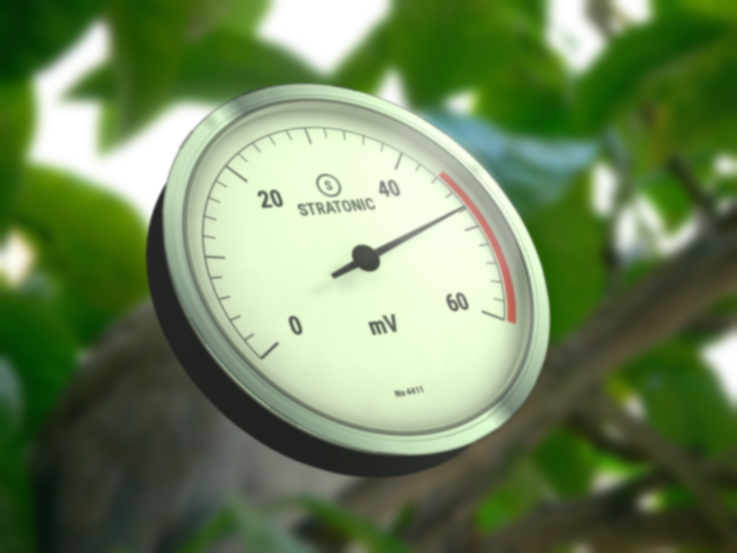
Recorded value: mV 48
